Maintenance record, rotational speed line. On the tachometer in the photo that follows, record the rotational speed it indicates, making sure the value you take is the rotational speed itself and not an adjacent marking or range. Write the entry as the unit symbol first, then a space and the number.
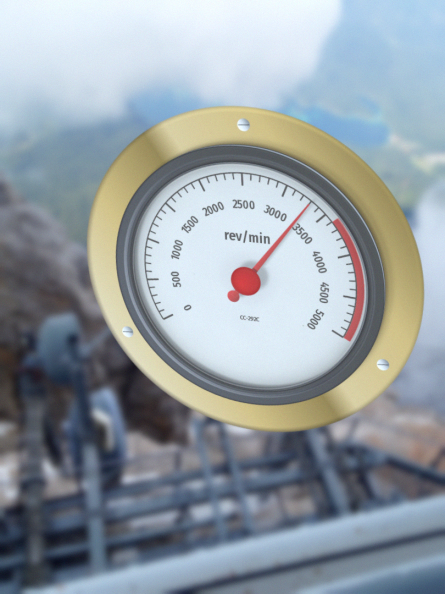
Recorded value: rpm 3300
